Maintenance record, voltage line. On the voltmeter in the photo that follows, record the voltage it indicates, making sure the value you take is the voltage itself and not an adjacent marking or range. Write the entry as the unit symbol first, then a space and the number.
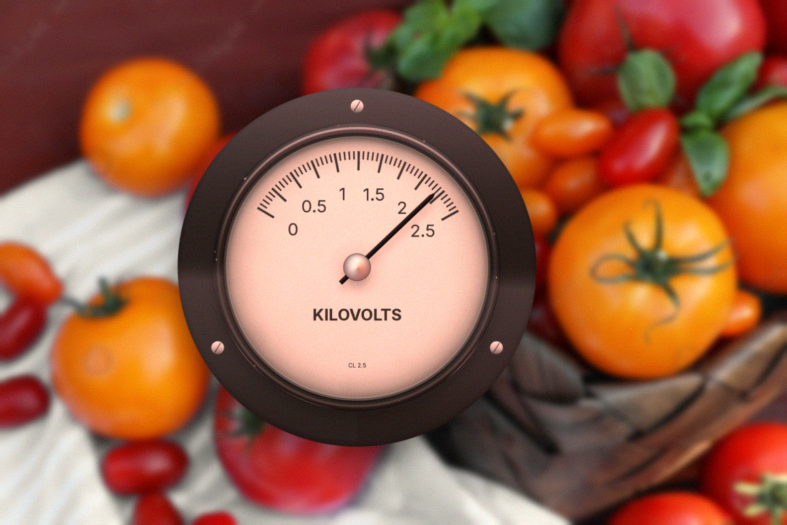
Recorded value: kV 2.2
